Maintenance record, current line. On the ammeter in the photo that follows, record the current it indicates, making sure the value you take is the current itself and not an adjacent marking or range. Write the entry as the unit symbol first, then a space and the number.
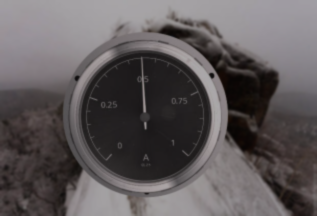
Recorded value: A 0.5
